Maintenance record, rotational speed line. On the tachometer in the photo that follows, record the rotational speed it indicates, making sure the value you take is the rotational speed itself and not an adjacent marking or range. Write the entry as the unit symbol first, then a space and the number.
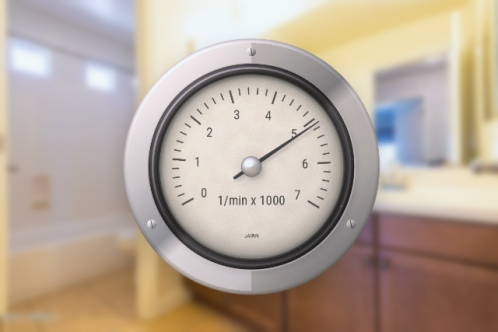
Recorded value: rpm 5100
